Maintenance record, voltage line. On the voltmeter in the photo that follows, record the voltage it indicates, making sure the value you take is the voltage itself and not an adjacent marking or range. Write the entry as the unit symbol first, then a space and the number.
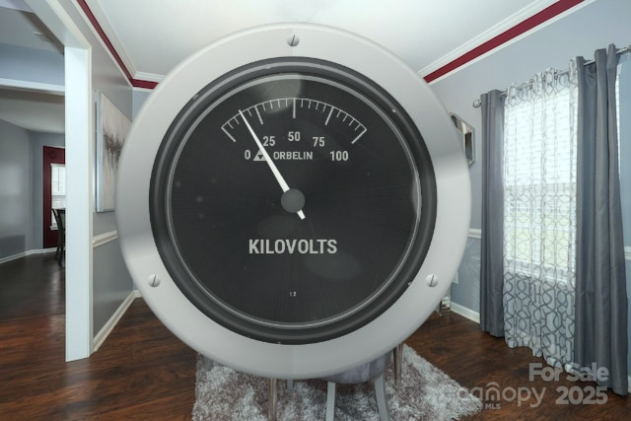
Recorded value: kV 15
